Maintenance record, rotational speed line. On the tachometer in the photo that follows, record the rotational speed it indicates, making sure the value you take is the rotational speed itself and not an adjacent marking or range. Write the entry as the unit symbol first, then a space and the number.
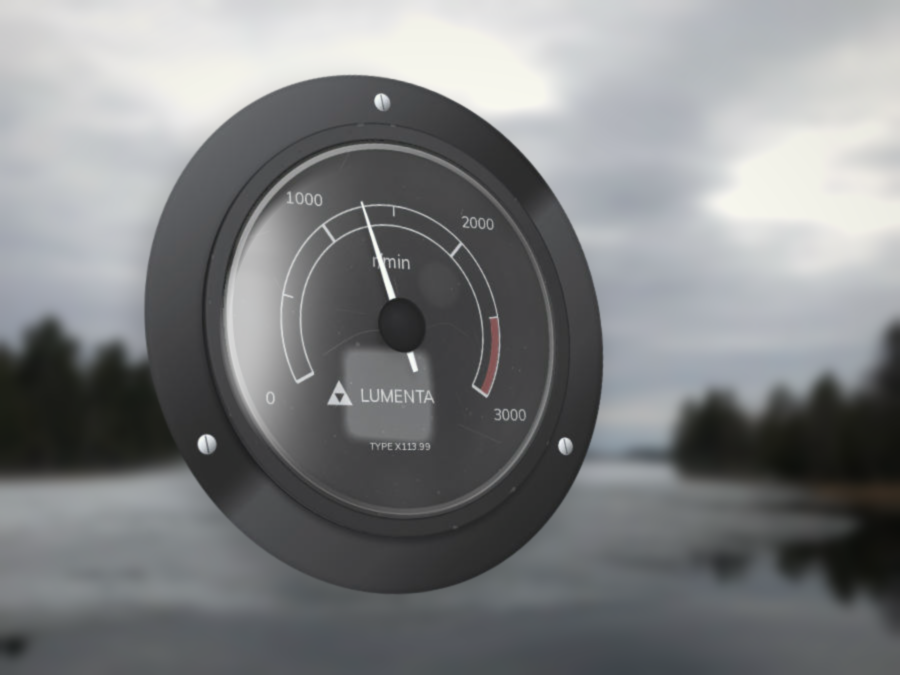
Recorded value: rpm 1250
